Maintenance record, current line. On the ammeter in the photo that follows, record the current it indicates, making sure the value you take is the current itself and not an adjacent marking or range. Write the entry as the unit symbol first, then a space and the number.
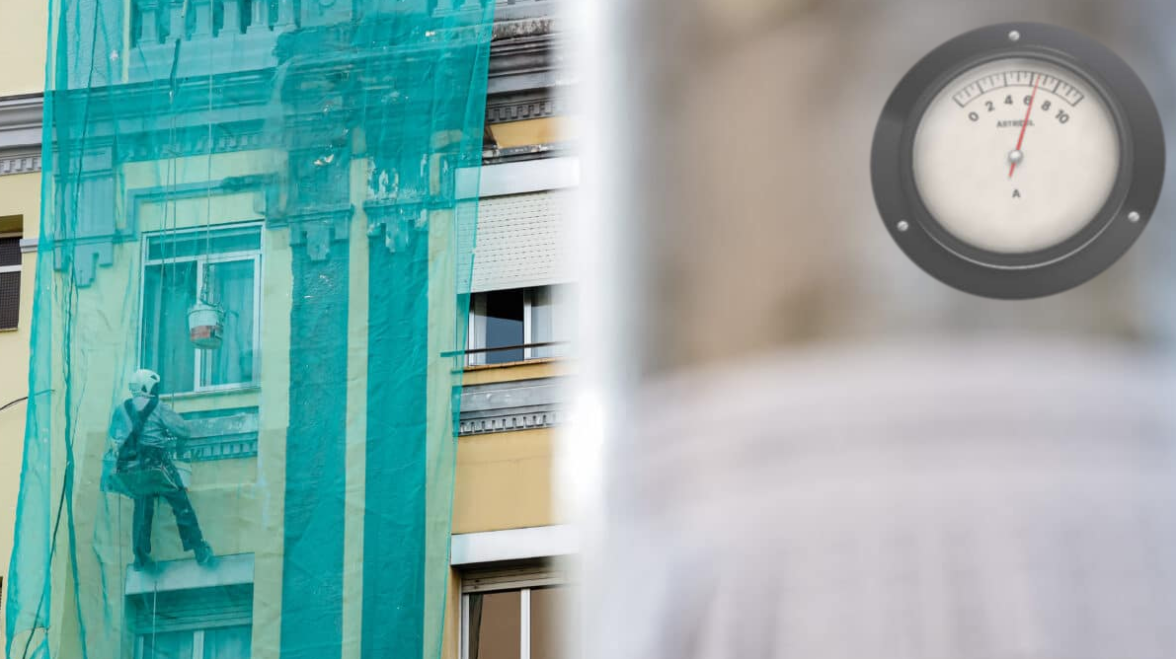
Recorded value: A 6.5
